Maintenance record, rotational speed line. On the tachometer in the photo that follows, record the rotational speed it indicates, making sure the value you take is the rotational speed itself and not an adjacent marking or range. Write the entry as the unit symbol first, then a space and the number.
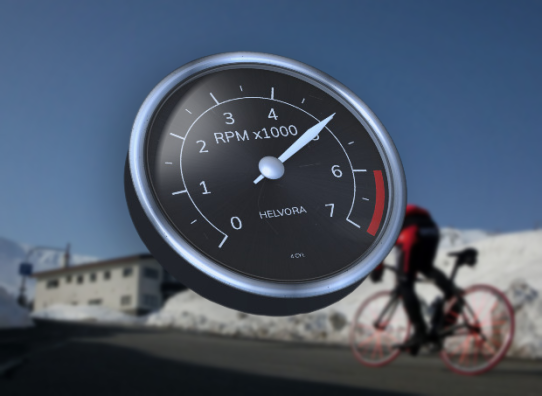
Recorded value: rpm 5000
